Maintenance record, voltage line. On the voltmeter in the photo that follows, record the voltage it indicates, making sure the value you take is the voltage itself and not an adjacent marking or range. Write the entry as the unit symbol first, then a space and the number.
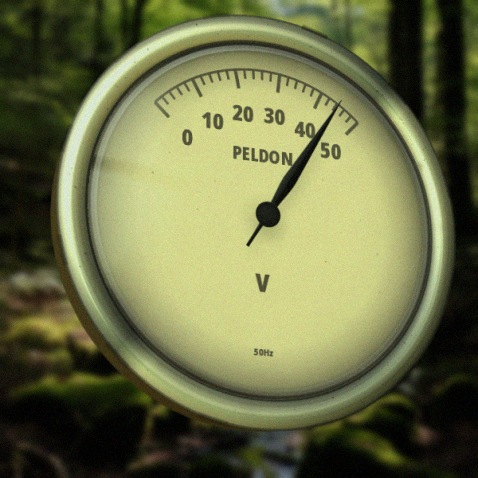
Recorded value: V 44
